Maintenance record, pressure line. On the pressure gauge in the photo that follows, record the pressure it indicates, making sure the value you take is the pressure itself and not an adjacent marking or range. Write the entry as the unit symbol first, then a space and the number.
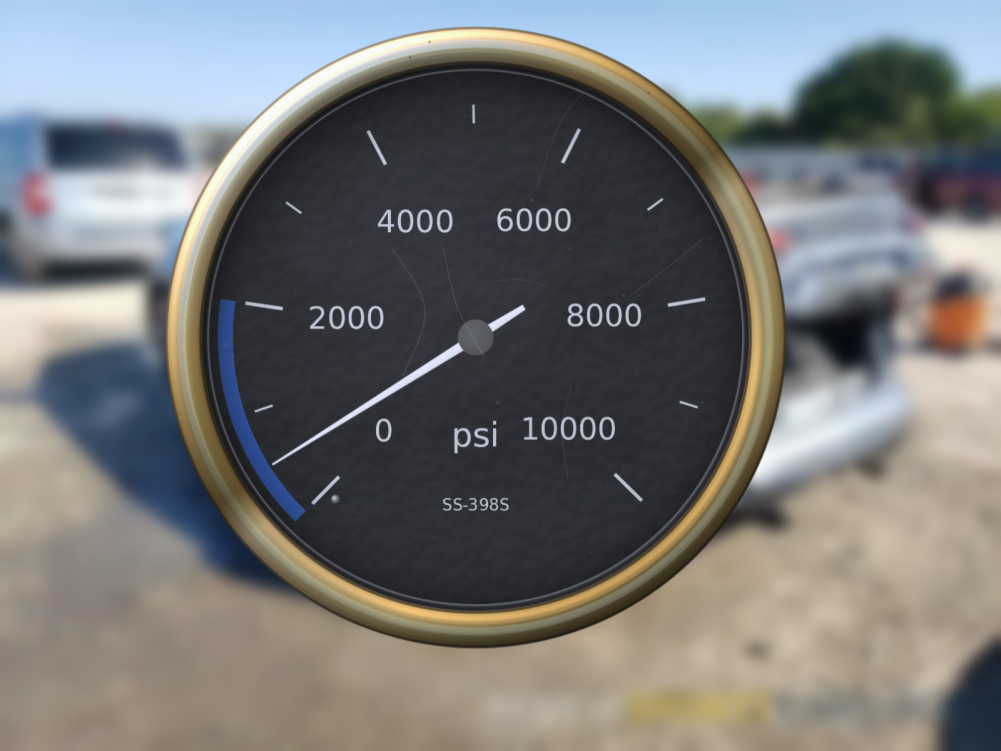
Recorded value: psi 500
